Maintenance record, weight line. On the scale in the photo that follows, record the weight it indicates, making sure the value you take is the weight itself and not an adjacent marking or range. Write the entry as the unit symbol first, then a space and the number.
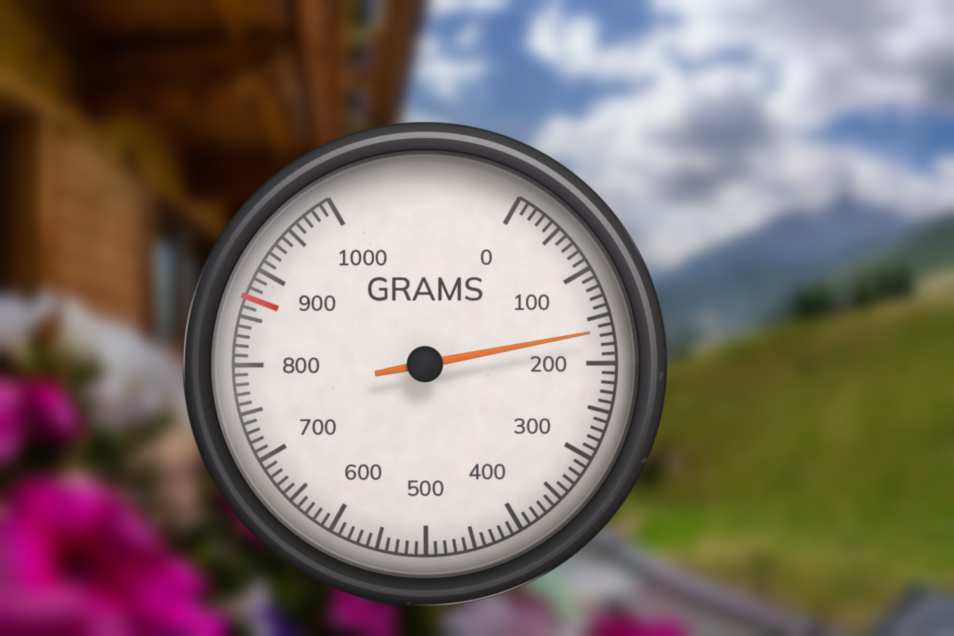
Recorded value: g 165
